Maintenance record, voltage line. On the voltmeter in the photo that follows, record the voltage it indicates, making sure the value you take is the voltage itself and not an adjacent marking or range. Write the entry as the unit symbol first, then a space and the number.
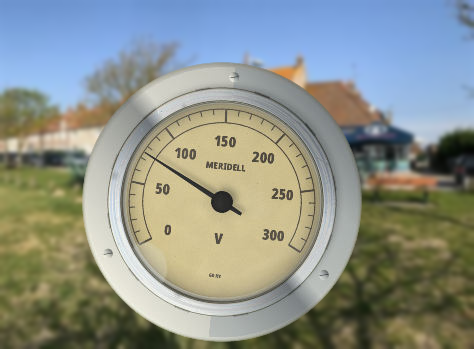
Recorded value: V 75
